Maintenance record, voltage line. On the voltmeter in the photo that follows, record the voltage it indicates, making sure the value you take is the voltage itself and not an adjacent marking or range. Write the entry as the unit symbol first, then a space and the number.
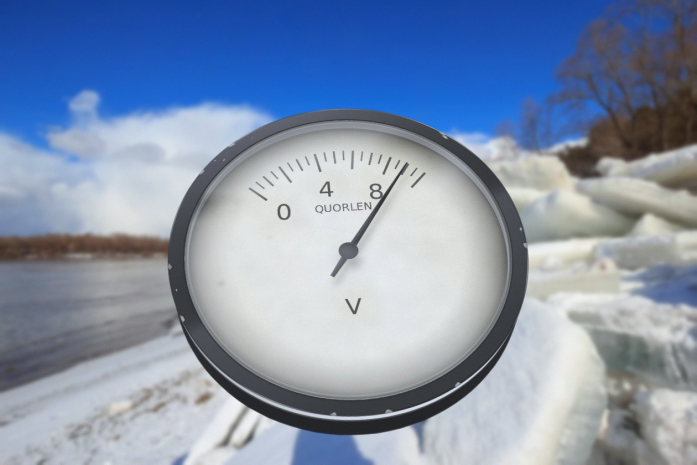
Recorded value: V 9
